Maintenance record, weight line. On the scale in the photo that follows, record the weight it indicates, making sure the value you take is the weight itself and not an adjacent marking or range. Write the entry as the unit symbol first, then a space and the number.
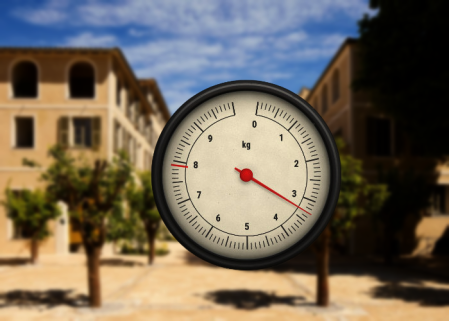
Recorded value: kg 3.3
